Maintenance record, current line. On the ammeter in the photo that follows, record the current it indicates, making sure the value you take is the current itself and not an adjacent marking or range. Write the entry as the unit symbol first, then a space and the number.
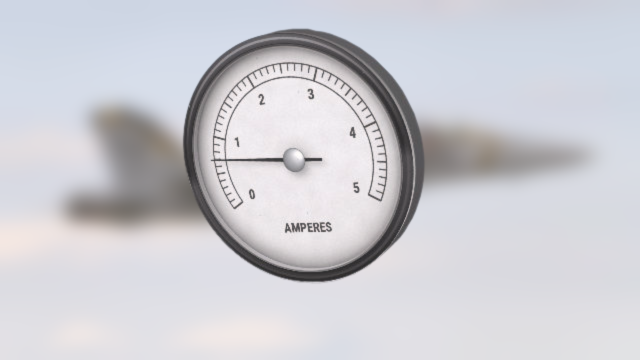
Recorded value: A 0.7
